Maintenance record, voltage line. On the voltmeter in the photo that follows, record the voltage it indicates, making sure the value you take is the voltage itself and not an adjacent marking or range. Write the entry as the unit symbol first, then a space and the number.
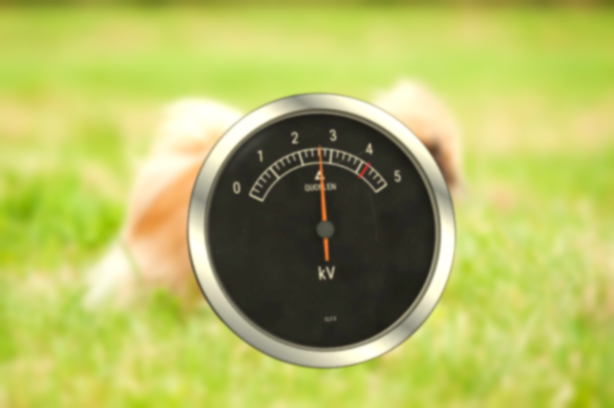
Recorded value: kV 2.6
